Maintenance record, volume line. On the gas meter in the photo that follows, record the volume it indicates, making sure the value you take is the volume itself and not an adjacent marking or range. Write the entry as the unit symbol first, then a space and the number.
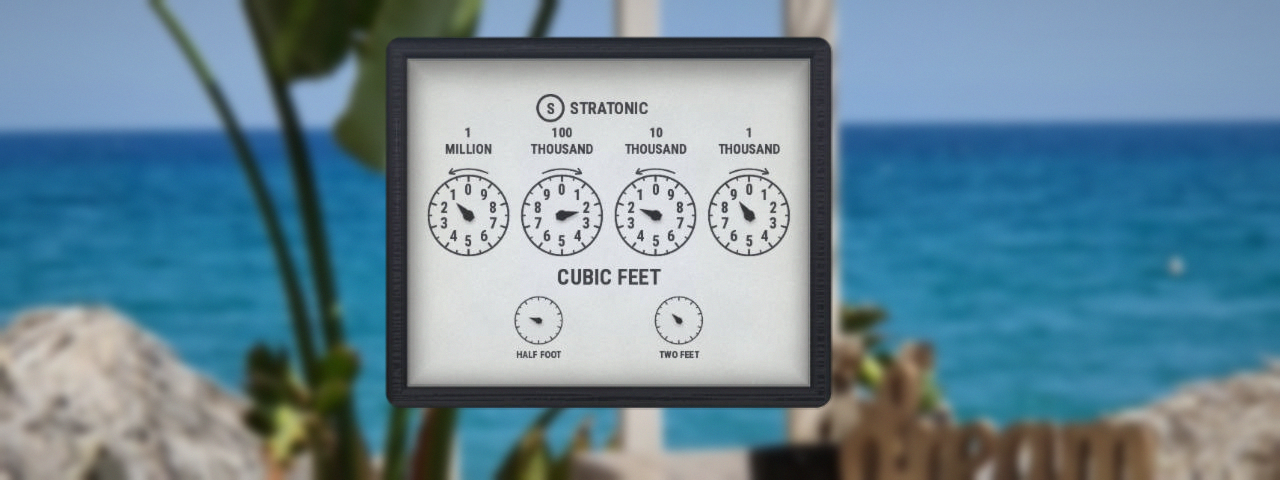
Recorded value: ft³ 121900
